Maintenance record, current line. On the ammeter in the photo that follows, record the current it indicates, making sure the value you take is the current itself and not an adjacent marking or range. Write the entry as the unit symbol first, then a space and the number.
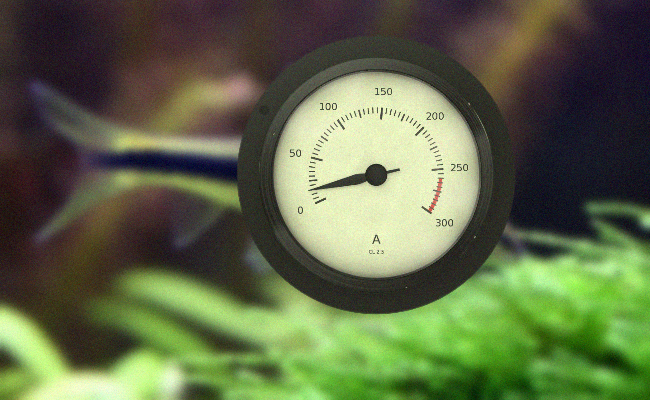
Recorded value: A 15
